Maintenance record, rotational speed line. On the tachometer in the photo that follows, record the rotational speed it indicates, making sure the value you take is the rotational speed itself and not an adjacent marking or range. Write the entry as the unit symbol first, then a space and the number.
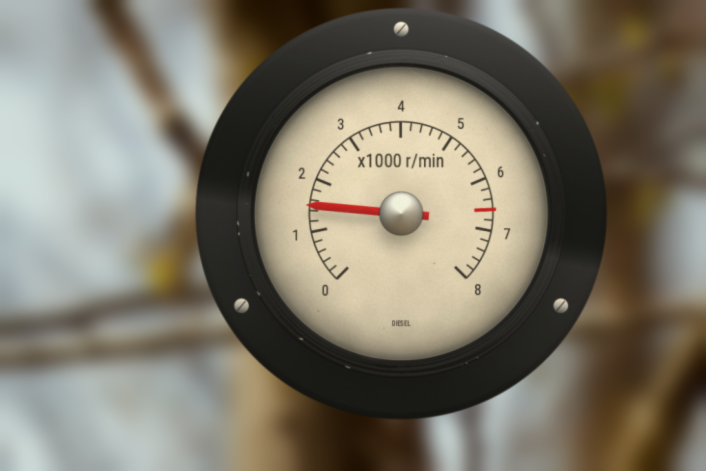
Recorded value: rpm 1500
